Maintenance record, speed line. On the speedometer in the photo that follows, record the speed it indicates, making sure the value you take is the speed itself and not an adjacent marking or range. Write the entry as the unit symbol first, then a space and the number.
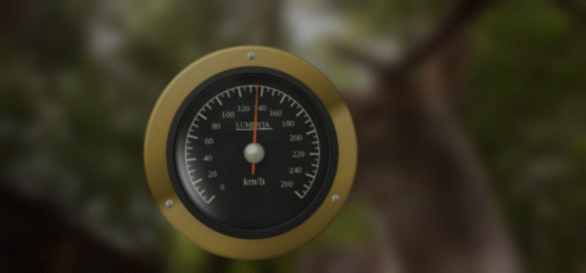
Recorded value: km/h 135
